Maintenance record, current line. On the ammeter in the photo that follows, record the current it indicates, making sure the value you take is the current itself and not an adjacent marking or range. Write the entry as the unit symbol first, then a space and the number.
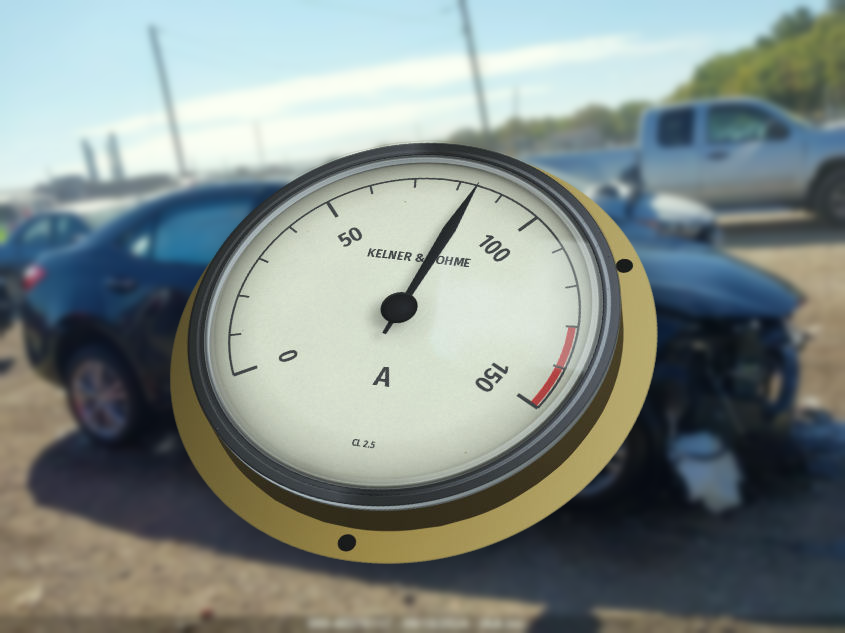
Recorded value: A 85
